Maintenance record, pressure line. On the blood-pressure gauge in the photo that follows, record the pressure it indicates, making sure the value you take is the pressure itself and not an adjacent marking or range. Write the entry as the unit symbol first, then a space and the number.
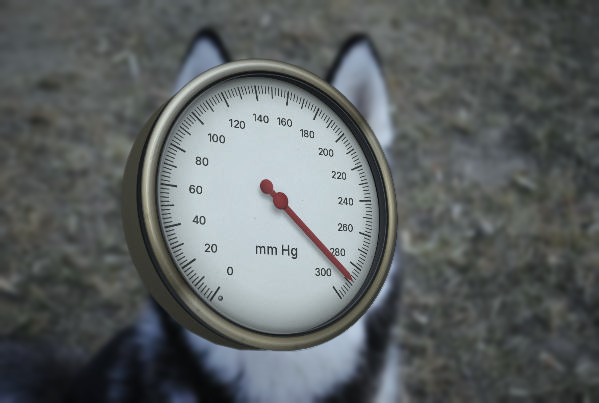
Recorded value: mmHg 290
